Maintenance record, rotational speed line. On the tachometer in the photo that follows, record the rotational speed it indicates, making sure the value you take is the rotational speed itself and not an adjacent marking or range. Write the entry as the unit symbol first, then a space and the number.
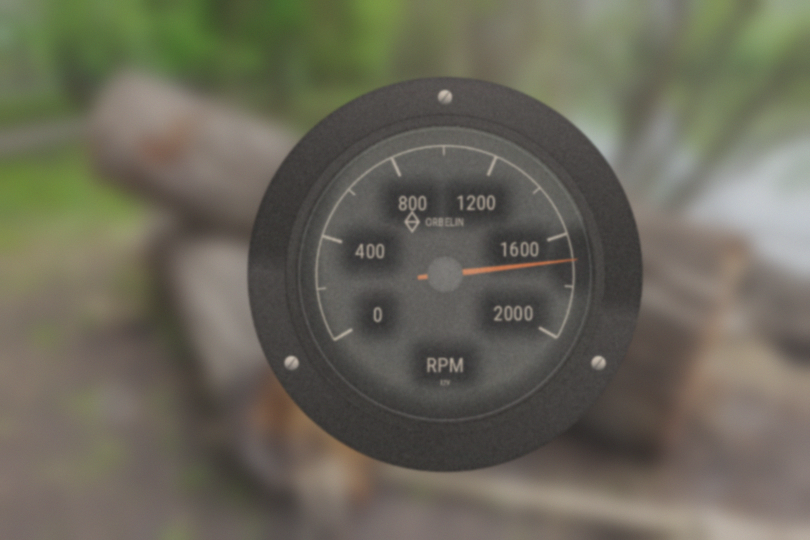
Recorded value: rpm 1700
